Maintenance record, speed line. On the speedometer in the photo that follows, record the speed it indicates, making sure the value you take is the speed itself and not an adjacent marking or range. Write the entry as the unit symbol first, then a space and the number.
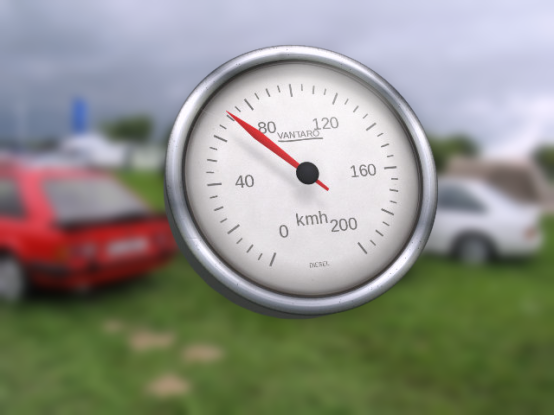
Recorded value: km/h 70
